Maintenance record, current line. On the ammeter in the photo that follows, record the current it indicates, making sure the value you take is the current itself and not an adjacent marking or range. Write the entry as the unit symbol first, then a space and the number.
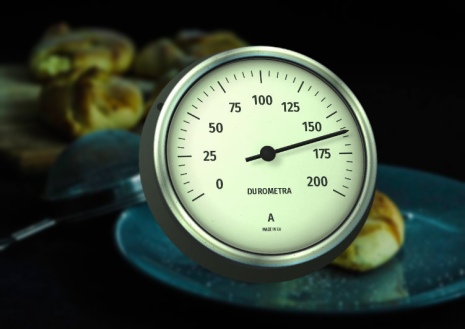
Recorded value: A 162.5
